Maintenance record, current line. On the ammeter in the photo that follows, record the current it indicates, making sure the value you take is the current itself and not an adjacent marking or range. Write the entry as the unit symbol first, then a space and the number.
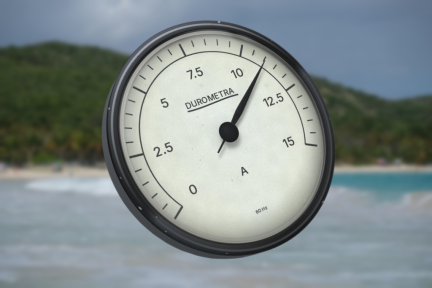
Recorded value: A 11
